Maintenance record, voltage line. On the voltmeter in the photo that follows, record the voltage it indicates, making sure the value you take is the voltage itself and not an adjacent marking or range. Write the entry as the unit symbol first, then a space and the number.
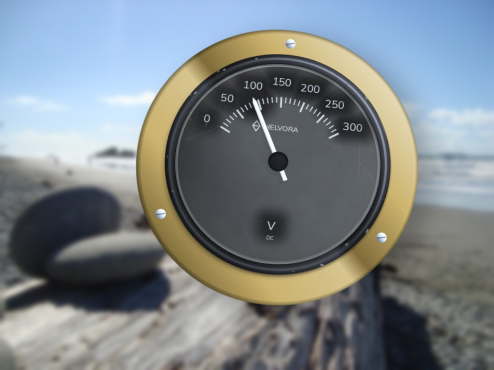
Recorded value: V 90
